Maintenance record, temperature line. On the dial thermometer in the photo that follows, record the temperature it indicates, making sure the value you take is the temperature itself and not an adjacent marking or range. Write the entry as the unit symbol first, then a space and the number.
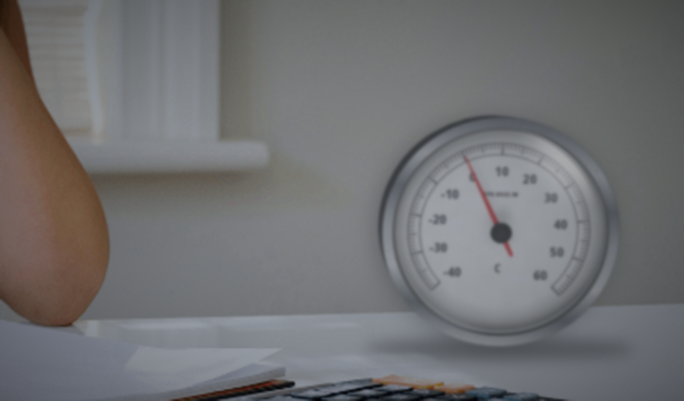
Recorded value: °C 0
